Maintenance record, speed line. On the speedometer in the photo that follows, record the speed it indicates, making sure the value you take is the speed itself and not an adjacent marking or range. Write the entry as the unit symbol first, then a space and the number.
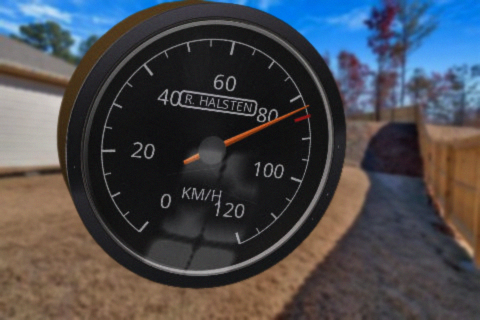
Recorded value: km/h 82.5
